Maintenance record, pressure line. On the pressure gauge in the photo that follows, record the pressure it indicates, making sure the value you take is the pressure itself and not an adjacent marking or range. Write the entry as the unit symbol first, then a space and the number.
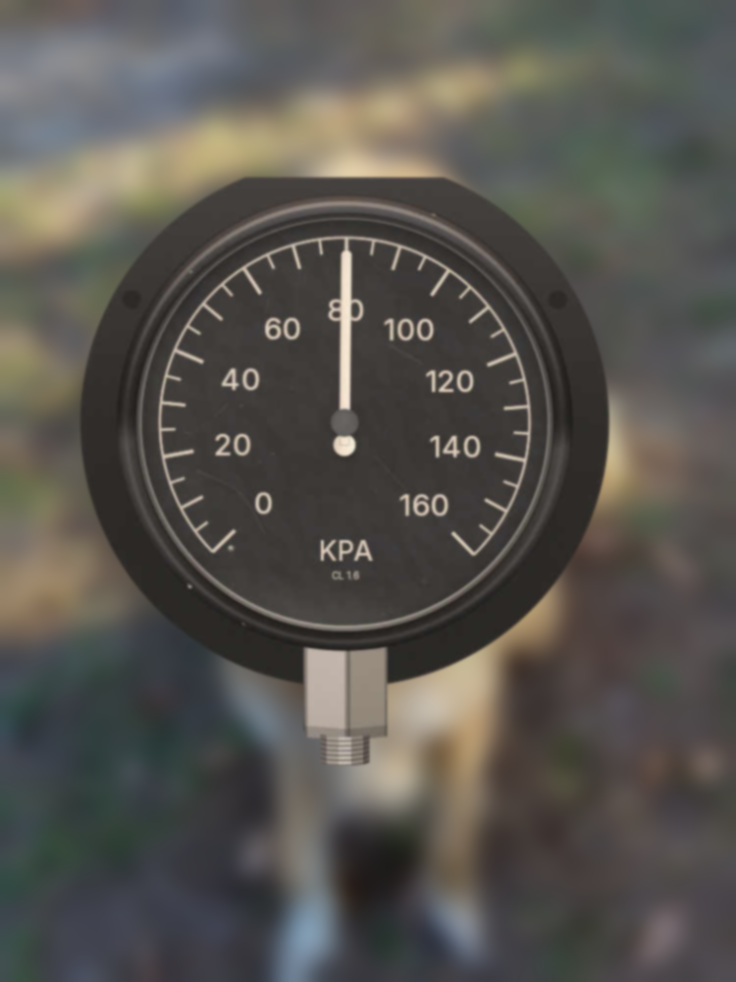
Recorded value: kPa 80
